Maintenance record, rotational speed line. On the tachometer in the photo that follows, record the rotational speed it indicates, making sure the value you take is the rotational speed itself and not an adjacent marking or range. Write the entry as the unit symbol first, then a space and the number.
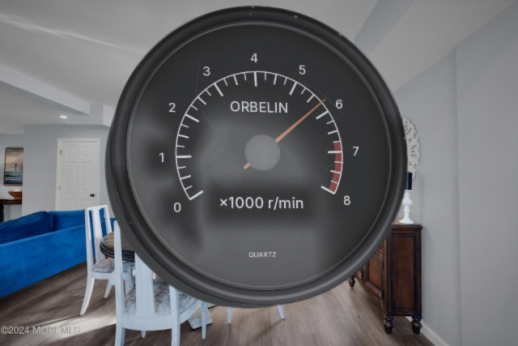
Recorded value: rpm 5750
